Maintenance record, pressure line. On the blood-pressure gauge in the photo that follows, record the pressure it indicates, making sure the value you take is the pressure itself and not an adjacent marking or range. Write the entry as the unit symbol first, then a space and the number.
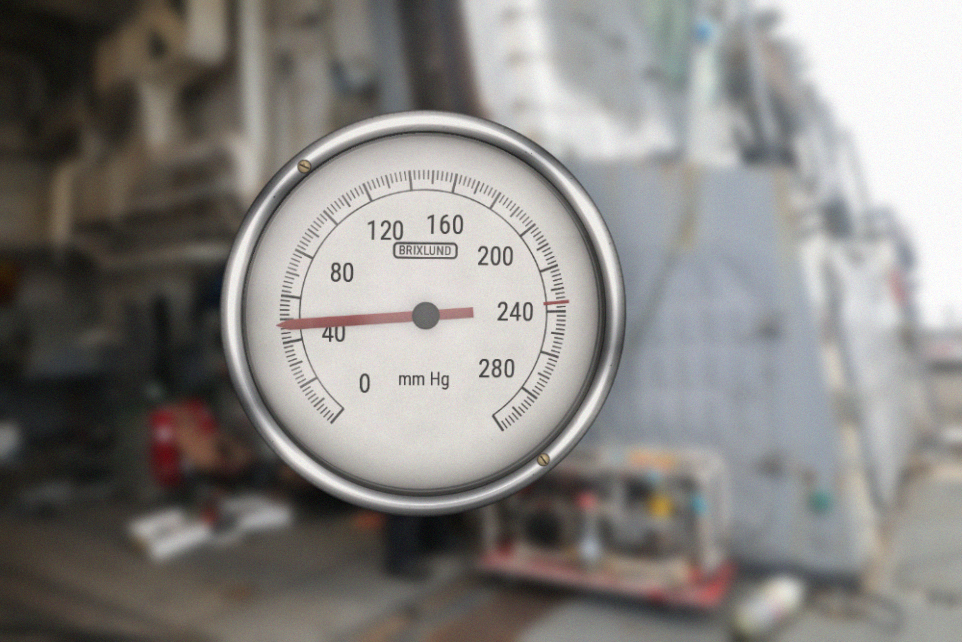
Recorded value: mmHg 48
